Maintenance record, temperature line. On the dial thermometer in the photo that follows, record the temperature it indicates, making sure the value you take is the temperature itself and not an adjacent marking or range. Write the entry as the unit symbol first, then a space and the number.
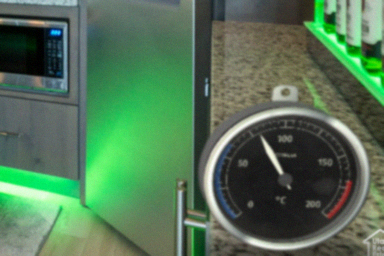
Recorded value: °C 80
